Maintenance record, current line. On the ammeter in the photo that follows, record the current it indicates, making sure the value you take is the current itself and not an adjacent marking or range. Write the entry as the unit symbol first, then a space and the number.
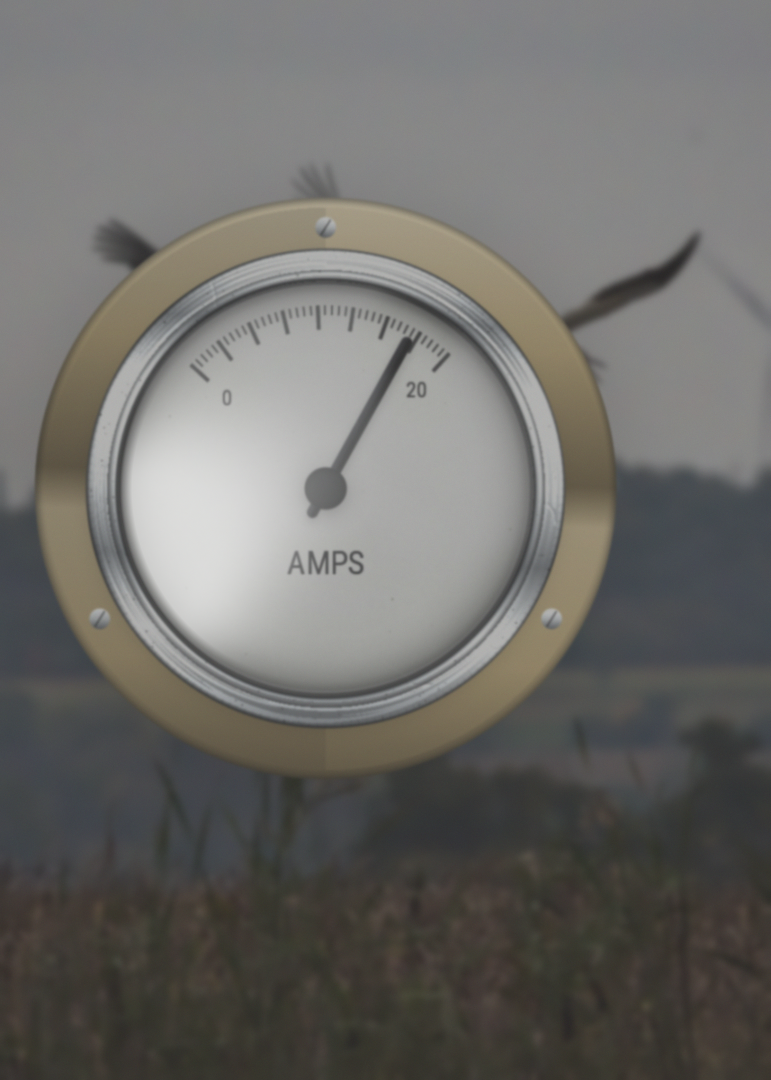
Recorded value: A 17
